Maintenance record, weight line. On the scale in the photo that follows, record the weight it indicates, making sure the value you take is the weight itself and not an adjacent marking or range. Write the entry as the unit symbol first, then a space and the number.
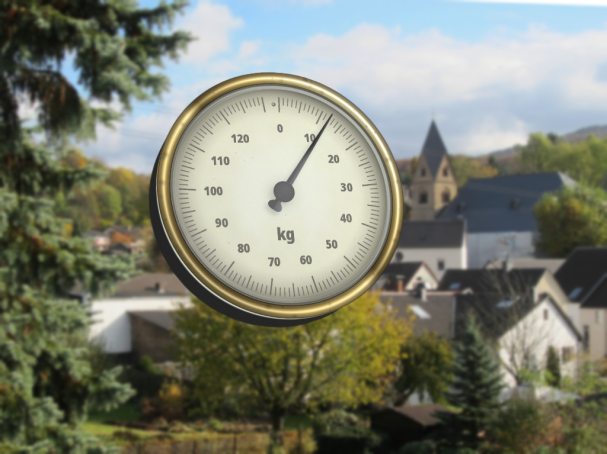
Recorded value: kg 12
